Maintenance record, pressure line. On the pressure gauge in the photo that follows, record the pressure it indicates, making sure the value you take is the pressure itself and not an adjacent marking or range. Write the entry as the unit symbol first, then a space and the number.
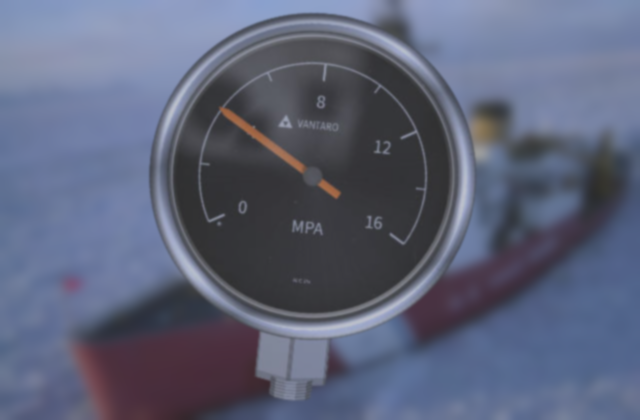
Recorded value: MPa 4
